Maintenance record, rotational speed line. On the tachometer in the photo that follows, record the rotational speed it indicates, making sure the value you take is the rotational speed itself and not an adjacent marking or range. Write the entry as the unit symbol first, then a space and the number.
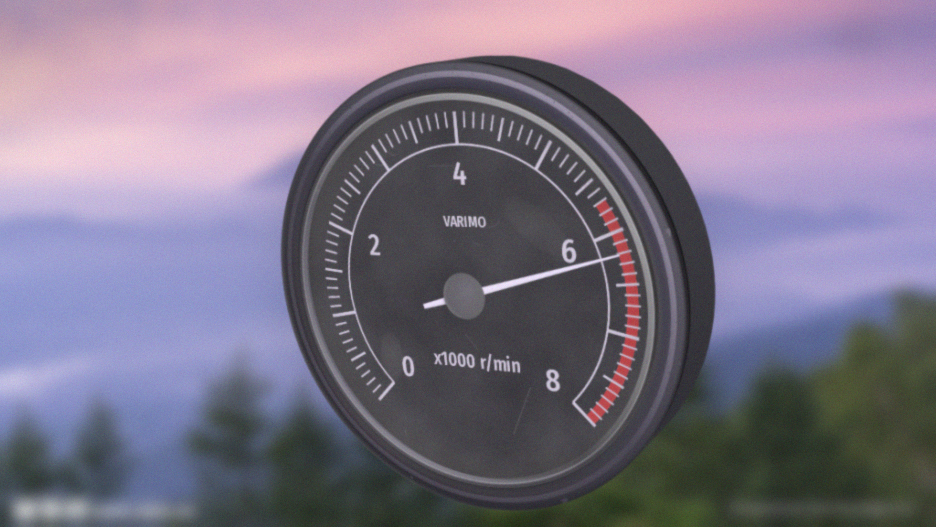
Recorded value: rpm 6200
